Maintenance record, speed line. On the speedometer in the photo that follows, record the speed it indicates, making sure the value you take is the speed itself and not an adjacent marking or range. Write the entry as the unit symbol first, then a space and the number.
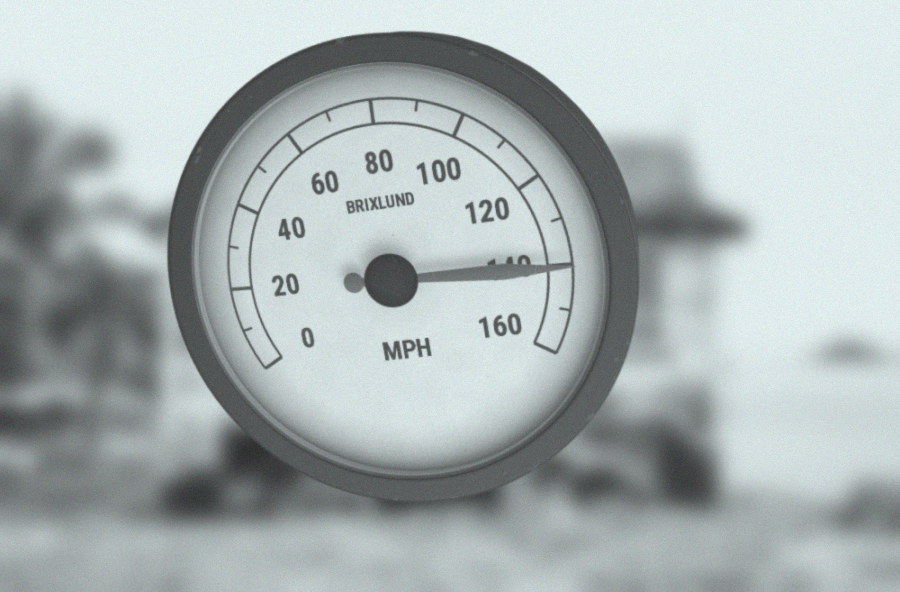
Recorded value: mph 140
